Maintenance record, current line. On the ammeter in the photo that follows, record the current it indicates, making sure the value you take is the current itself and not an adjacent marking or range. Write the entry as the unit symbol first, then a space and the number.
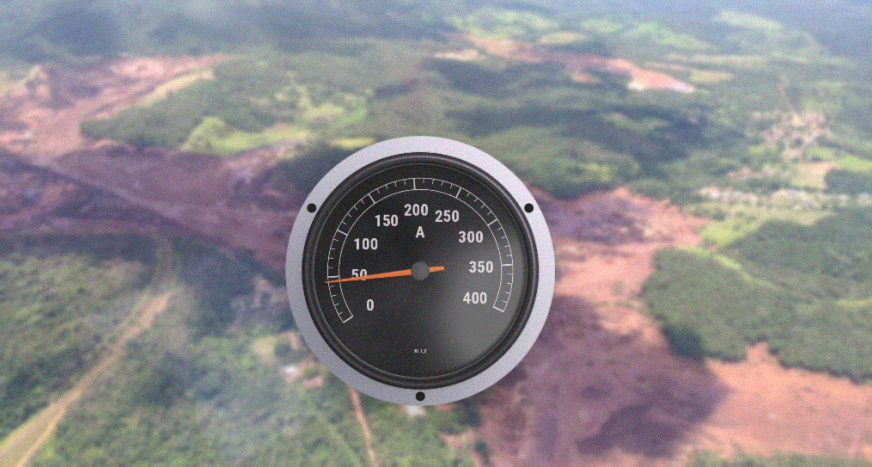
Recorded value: A 45
